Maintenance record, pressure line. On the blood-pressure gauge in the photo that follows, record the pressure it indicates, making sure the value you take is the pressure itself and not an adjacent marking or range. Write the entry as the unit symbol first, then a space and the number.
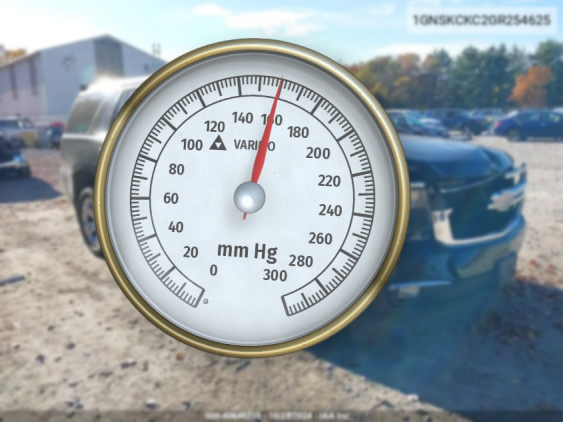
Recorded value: mmHg 160
